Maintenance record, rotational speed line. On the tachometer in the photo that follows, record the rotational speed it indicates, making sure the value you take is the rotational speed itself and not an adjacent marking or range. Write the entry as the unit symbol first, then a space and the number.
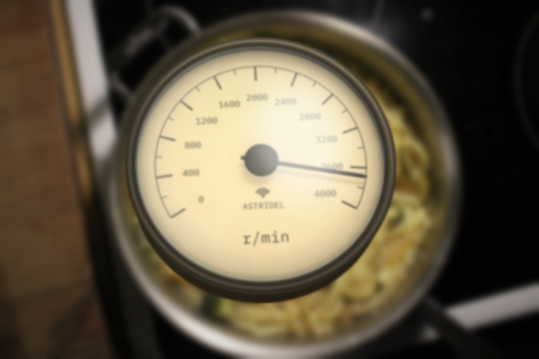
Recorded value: rpm 3700
